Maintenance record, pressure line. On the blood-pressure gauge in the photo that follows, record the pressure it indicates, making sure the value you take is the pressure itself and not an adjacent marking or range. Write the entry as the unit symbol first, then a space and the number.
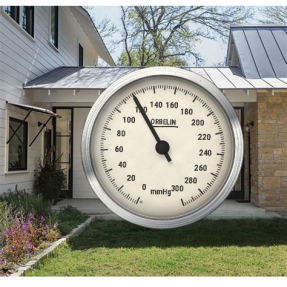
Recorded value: mmHg 120
